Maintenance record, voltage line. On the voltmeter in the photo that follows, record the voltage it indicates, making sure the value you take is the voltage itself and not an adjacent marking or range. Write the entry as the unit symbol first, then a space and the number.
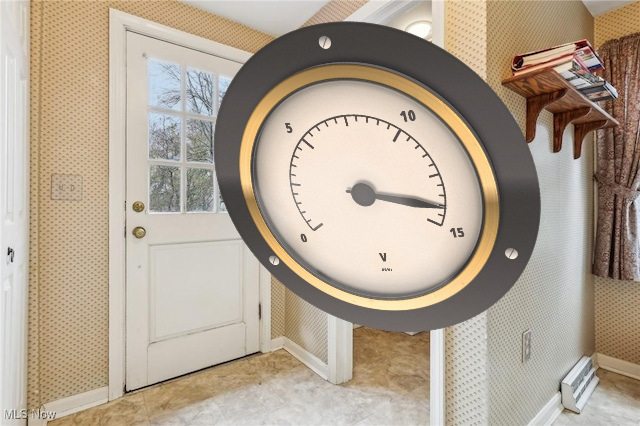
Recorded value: V 14
